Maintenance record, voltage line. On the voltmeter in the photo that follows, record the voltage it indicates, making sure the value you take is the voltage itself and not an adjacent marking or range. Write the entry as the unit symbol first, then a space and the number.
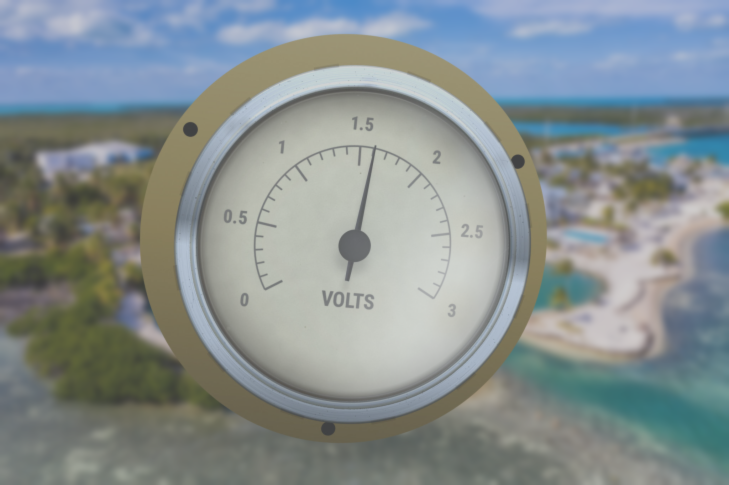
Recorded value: V 1.6
